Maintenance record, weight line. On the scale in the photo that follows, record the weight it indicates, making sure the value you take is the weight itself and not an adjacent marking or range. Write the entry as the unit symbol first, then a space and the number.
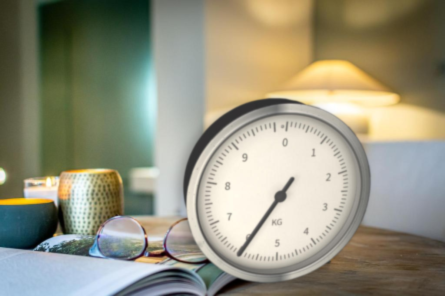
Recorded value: kg 6
